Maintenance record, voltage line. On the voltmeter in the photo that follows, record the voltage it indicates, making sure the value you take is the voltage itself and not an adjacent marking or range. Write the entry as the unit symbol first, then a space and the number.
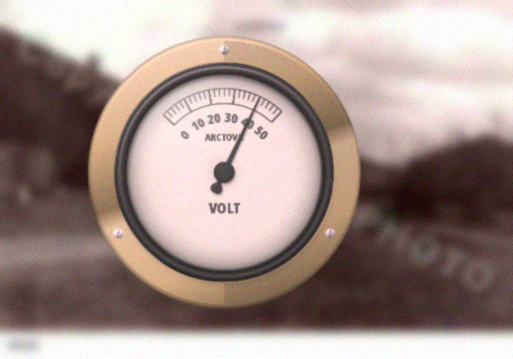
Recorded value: V 40
